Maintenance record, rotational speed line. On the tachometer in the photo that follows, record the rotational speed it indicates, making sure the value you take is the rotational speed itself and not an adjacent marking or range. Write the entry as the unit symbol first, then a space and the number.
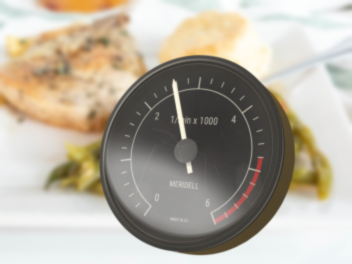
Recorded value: rpm 2600
